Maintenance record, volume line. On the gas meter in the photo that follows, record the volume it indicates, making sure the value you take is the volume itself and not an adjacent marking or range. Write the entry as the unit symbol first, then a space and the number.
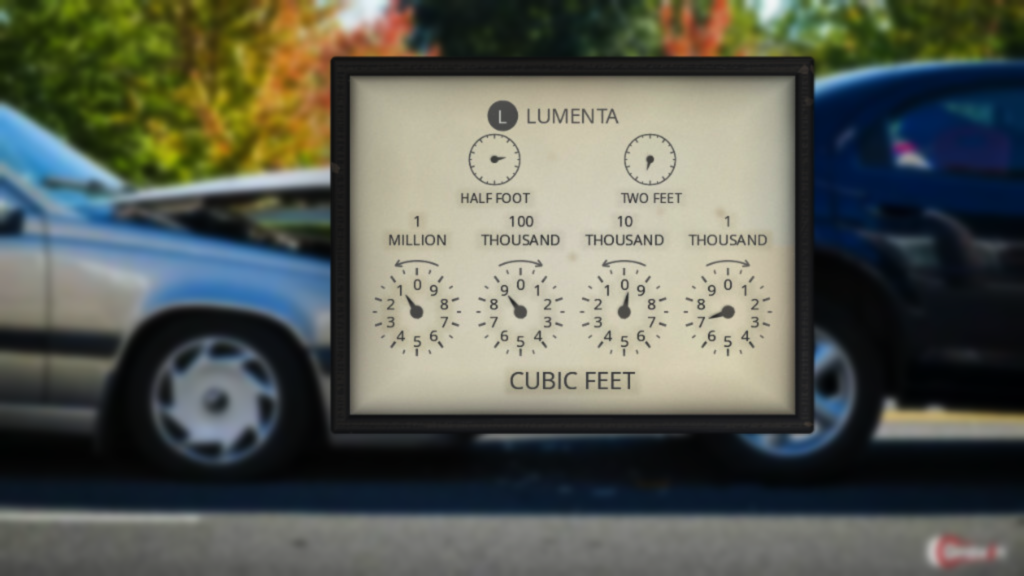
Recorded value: ft³ 89700
